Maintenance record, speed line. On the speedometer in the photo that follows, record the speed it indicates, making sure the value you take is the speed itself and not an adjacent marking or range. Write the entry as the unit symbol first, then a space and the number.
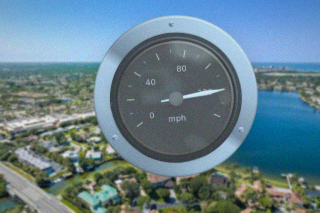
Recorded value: mph 120
